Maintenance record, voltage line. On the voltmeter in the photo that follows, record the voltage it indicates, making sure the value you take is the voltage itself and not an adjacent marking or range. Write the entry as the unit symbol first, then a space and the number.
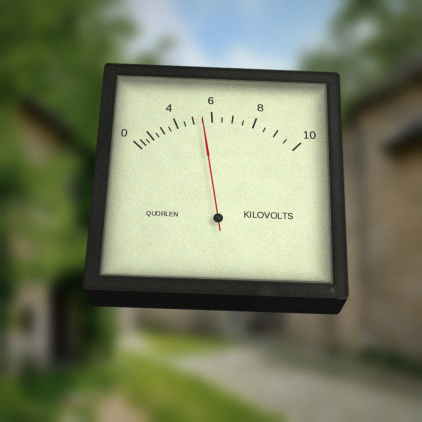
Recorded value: kV 5.5
